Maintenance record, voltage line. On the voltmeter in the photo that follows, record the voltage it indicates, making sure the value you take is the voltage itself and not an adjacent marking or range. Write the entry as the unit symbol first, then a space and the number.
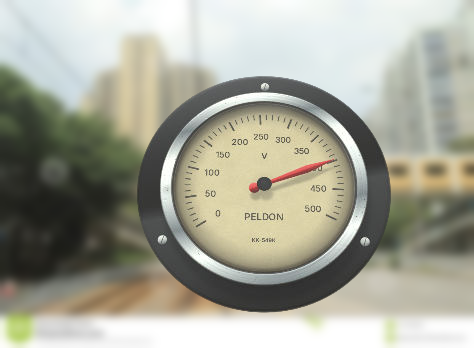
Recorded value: V 400
